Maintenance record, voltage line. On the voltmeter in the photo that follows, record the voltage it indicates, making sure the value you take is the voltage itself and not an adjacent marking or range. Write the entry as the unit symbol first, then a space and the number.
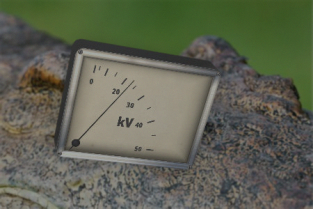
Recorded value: kV 22.5
